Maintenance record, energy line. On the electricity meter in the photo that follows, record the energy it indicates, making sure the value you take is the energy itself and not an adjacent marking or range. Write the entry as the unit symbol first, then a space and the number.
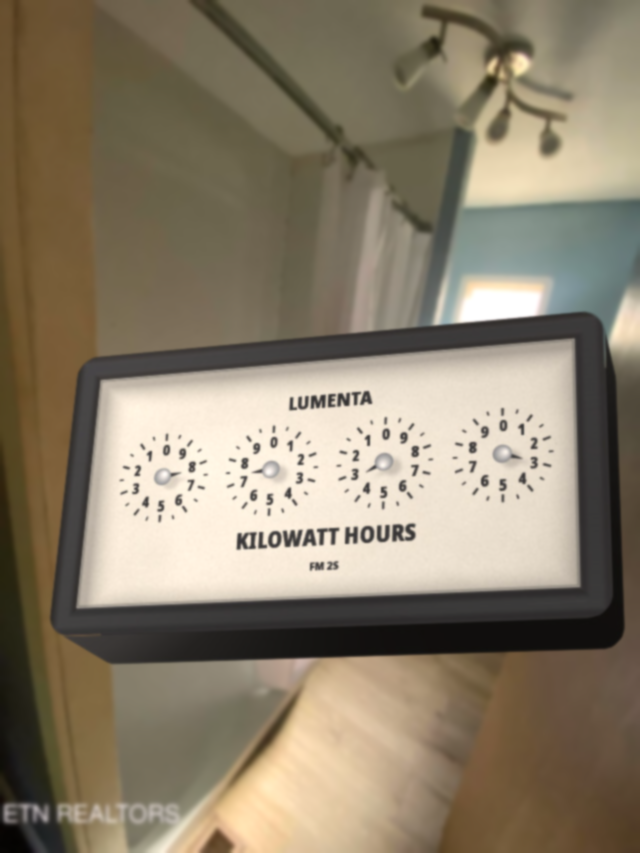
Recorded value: kWh 7733
